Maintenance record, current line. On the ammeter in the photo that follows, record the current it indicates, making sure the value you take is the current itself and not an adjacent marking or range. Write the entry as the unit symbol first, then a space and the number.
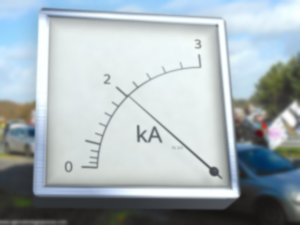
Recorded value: kA 2
